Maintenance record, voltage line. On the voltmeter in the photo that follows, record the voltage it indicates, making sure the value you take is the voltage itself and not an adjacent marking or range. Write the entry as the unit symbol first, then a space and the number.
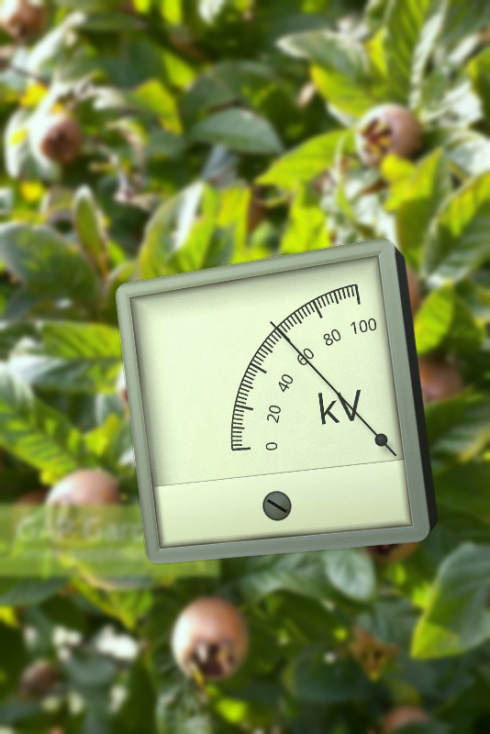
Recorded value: kV 60
